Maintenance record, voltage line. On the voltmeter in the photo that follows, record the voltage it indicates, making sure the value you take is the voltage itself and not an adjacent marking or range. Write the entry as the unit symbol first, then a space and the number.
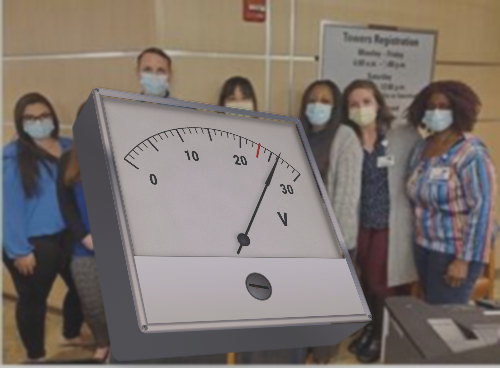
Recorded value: V 26
